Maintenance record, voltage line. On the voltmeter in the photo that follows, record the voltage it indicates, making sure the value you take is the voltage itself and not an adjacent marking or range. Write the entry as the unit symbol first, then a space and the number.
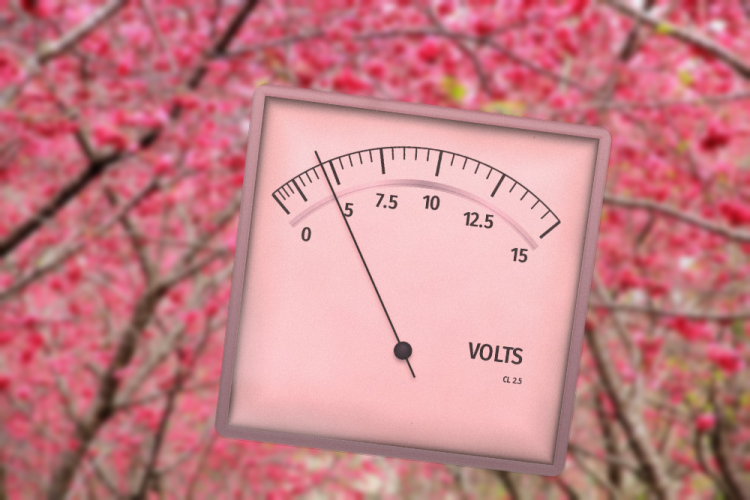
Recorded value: V 4.5
